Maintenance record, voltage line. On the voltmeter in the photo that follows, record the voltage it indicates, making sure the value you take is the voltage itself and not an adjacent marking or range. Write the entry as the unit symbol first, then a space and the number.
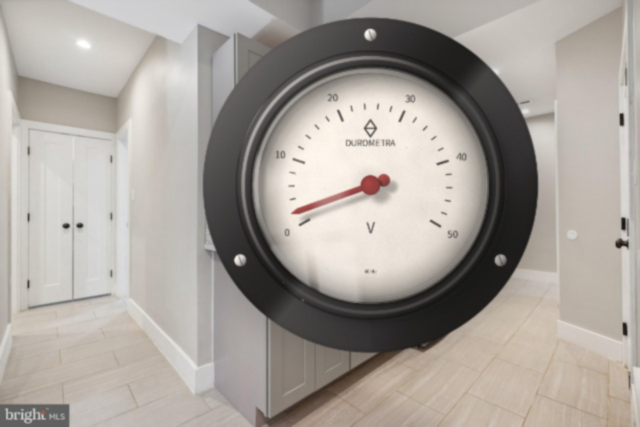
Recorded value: V 2
